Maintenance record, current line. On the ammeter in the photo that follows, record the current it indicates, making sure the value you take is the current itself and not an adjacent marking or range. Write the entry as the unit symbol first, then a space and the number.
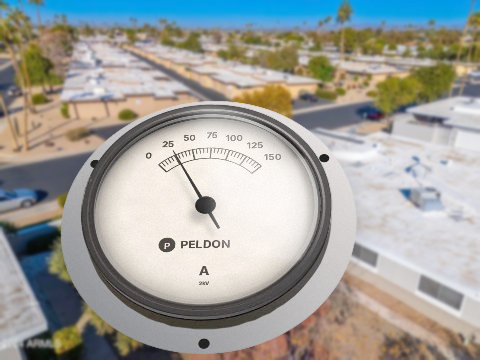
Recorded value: A 25
